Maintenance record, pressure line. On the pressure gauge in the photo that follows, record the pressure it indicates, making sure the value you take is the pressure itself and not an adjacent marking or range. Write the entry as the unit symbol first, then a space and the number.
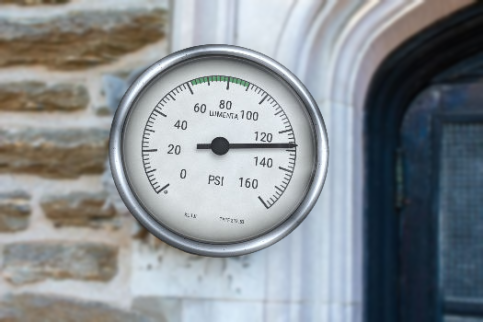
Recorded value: psi 128
